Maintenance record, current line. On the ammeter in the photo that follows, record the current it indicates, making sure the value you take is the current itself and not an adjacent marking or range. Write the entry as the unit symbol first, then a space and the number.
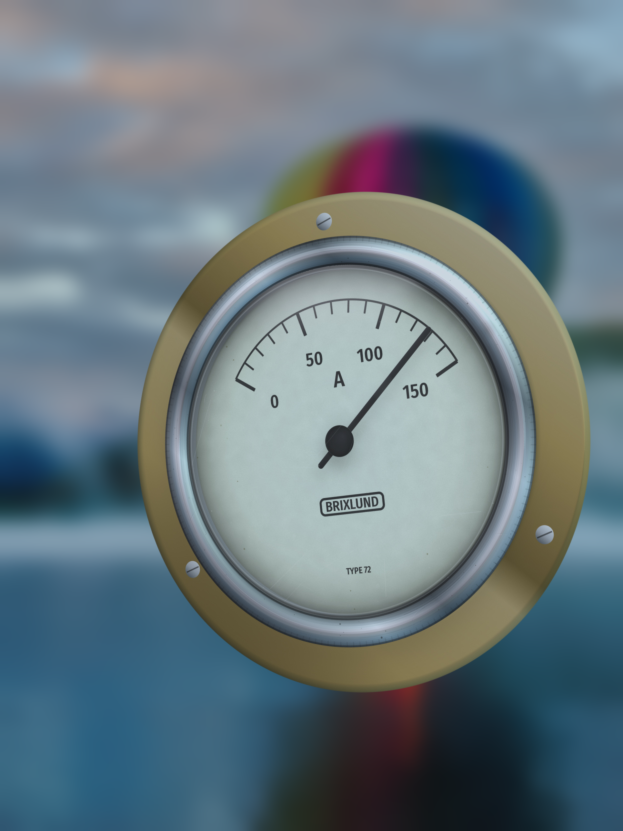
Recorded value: A 130
